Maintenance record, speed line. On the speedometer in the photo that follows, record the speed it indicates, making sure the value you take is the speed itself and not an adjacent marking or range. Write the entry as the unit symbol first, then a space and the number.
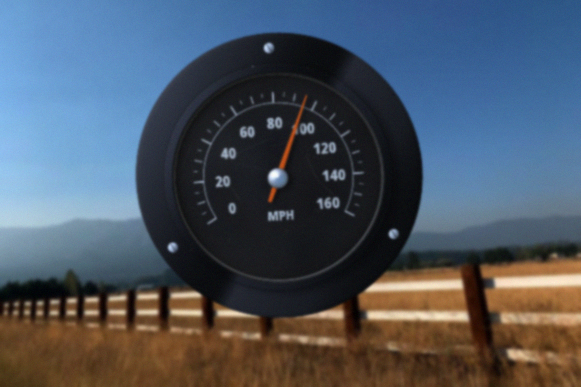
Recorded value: mph 95
